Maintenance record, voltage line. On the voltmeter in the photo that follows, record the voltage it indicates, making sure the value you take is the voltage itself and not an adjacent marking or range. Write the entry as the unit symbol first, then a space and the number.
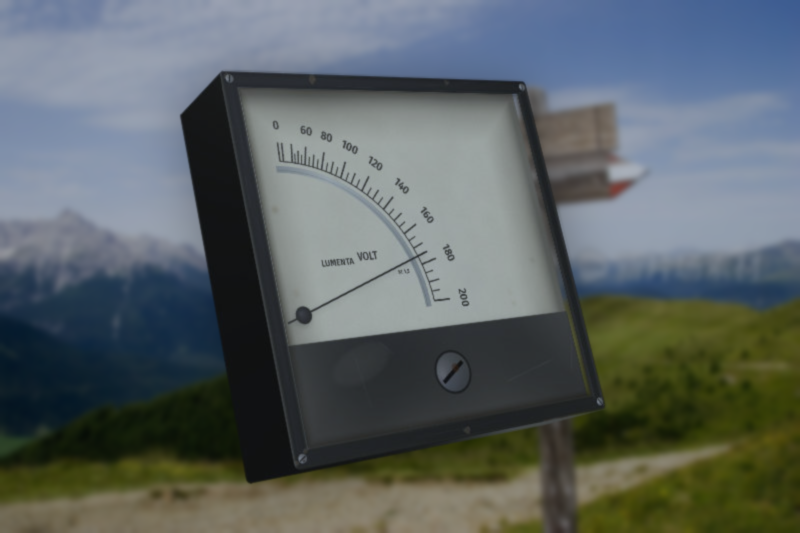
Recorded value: V 175
